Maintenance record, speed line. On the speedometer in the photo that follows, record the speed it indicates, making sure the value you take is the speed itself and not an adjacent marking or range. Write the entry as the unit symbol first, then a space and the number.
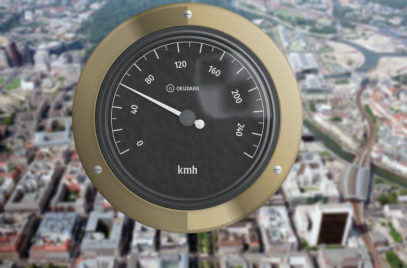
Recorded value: km/h 60
